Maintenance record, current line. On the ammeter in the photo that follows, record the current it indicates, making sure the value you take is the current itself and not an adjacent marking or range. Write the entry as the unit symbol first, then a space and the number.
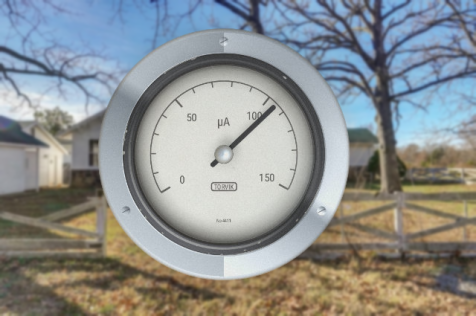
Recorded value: µA 105
